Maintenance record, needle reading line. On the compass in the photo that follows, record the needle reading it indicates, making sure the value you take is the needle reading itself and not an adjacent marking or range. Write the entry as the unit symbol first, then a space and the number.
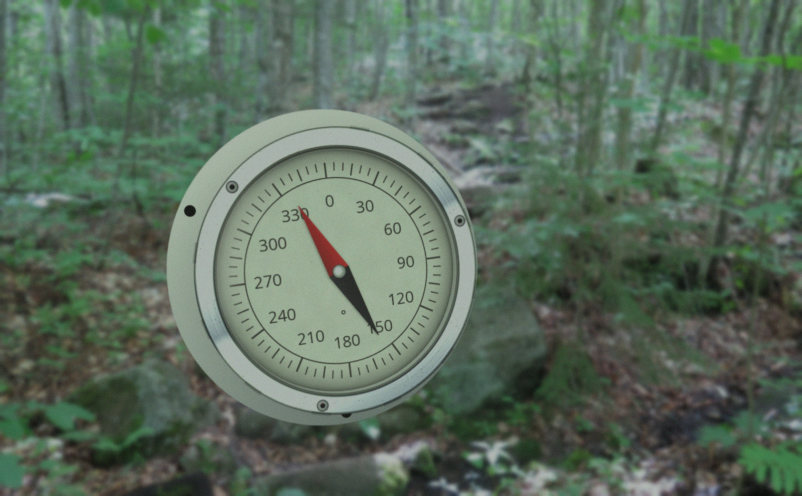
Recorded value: ° 335
